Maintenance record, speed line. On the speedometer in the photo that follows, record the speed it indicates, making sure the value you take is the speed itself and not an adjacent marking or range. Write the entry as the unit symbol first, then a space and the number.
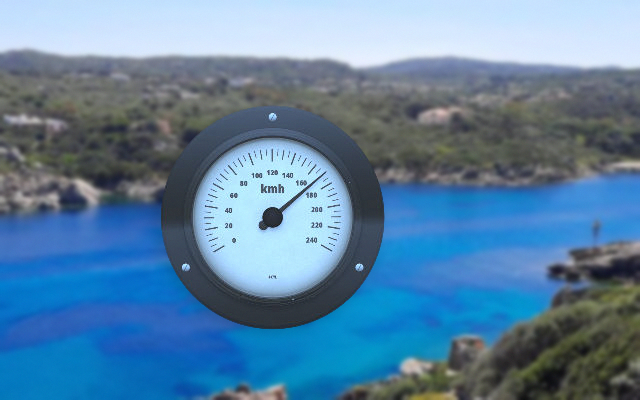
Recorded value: km/h 170
